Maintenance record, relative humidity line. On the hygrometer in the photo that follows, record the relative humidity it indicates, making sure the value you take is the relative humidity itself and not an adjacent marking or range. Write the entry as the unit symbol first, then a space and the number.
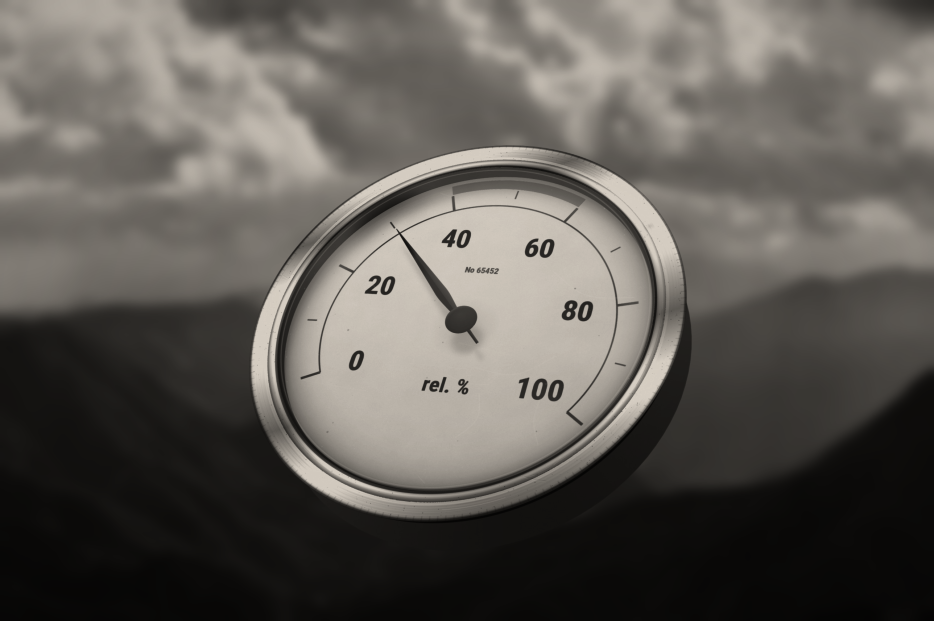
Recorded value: % 30
